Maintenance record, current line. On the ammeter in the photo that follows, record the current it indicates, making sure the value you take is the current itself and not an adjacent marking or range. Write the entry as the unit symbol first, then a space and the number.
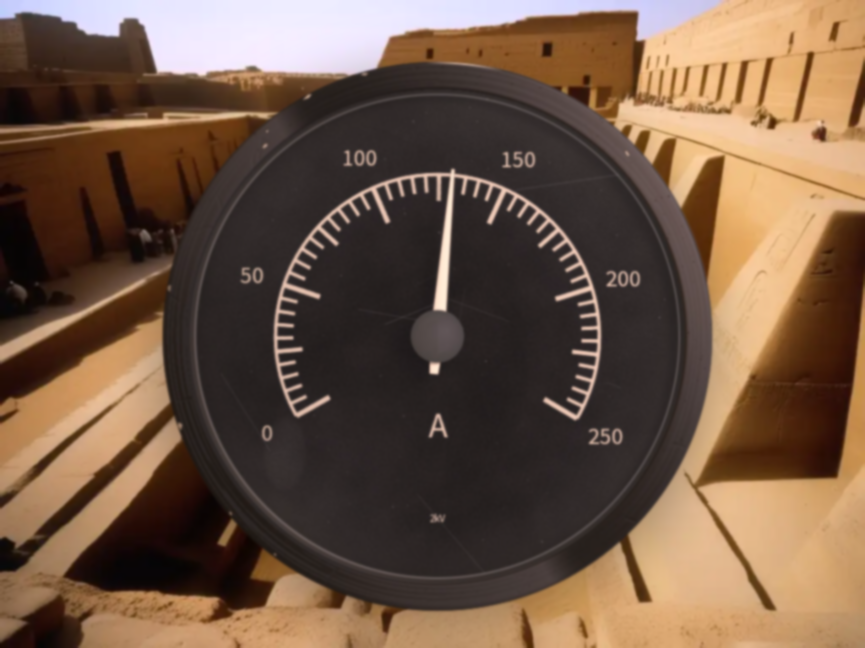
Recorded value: A 130
